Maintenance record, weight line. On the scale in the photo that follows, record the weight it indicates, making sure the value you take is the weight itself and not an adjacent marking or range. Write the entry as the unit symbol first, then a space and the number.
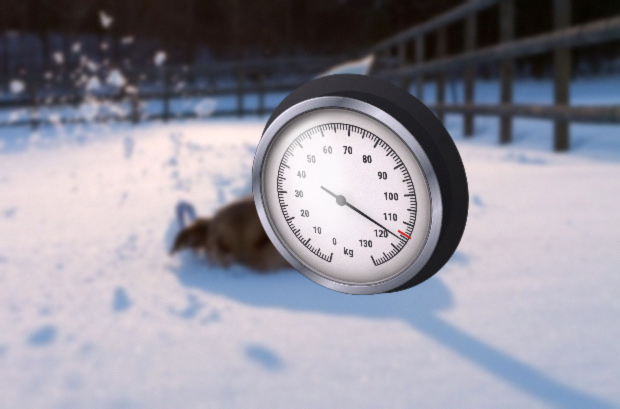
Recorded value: kg 115
